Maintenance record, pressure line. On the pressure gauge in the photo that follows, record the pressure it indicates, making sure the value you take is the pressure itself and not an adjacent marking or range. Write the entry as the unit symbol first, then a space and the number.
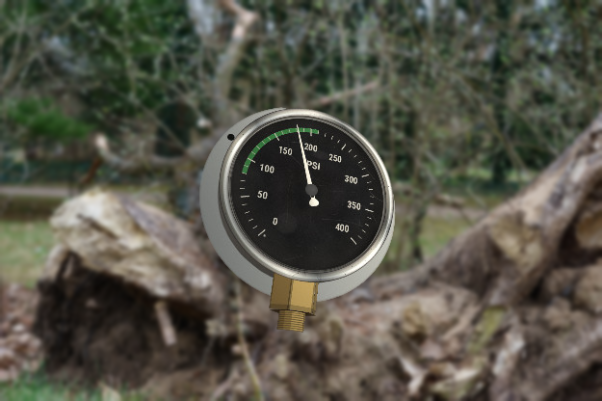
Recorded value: psi 180
